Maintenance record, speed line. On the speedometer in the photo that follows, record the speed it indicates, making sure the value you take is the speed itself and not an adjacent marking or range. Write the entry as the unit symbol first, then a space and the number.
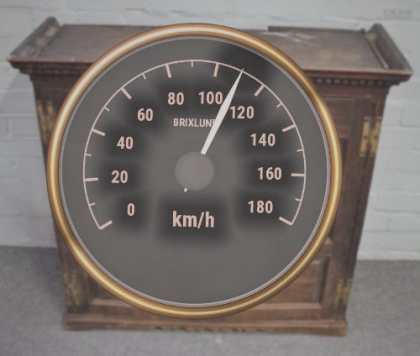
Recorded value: km/h 110
